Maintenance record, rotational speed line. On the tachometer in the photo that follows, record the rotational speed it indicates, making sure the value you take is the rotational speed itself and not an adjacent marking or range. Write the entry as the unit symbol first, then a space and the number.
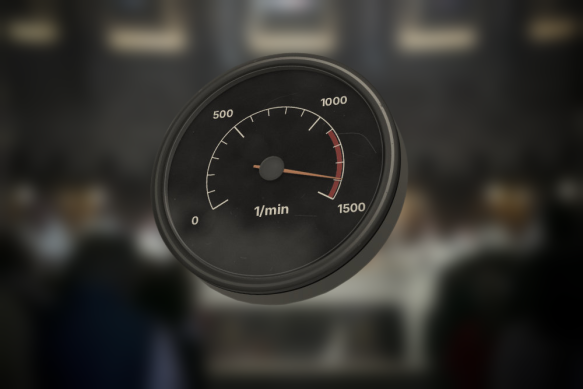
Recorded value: rpm 1400
